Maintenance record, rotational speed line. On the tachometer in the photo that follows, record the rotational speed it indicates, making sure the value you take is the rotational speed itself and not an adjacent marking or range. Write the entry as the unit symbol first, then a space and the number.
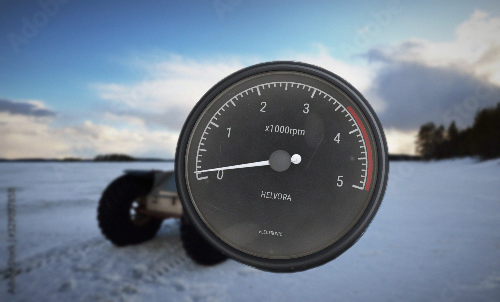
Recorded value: rpm 100
